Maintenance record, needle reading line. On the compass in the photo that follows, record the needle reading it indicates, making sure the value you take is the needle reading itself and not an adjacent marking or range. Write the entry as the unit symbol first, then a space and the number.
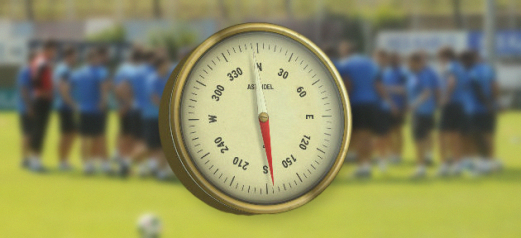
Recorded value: ° 175
